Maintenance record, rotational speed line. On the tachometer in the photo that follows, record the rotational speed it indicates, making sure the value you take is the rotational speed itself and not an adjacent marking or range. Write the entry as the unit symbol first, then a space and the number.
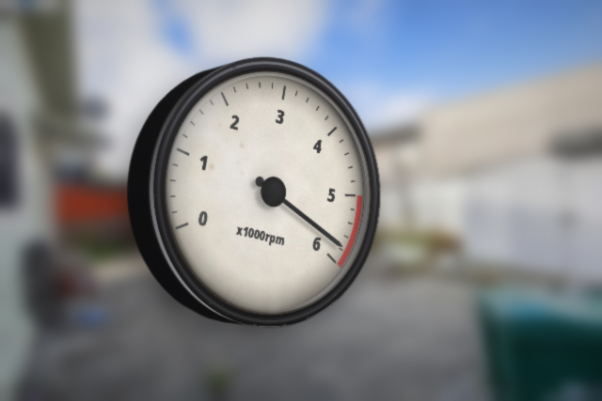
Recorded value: rpm 5800
